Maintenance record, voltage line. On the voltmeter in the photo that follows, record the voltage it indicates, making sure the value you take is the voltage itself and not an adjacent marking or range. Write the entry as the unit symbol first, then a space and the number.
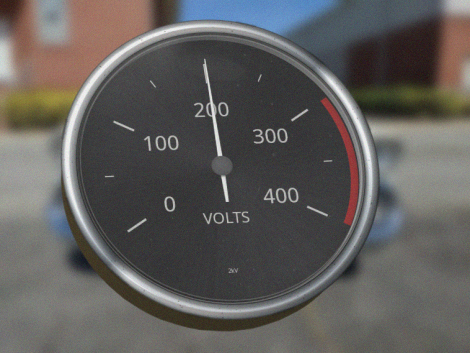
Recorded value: V 200
